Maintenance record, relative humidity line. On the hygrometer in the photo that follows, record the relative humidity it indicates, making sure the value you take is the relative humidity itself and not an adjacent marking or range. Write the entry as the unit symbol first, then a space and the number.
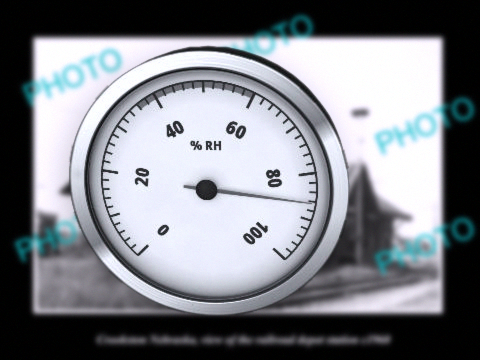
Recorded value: % 86
